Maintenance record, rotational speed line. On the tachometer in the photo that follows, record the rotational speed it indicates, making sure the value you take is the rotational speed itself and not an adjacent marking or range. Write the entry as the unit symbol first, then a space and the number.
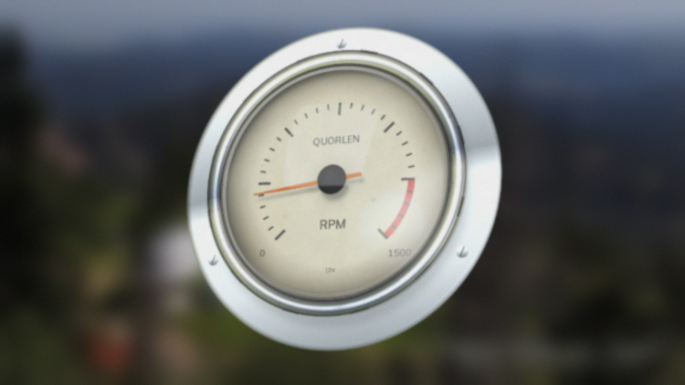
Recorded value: rpm 200
